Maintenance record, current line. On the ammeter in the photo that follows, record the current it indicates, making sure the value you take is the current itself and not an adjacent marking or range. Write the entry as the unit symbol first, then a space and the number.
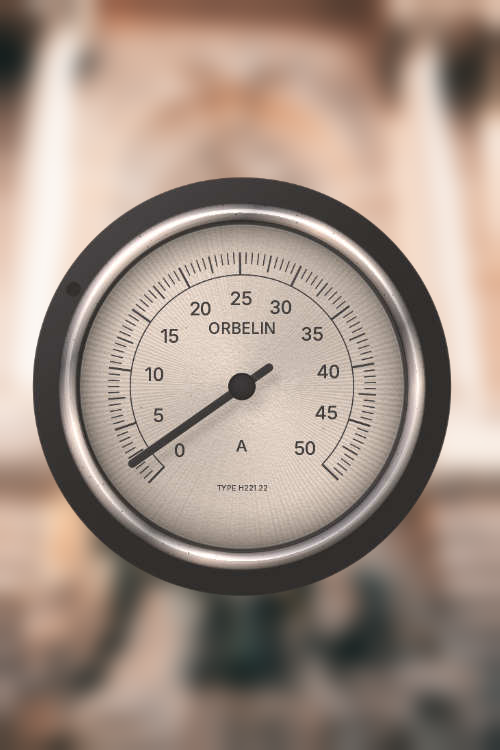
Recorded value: A 2
